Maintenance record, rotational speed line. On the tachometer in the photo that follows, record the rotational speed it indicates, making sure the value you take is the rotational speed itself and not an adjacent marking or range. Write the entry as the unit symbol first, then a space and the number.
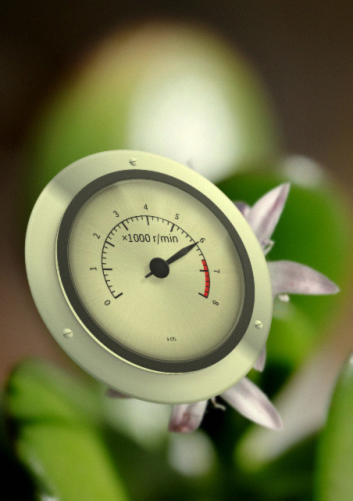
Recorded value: rpm 6000
